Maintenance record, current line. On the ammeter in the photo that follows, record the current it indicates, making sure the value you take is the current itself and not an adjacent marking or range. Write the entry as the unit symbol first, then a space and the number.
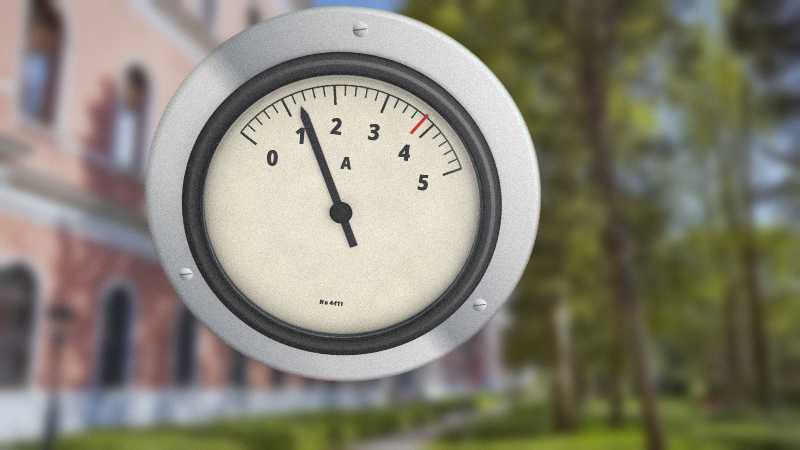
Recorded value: A 1.3
